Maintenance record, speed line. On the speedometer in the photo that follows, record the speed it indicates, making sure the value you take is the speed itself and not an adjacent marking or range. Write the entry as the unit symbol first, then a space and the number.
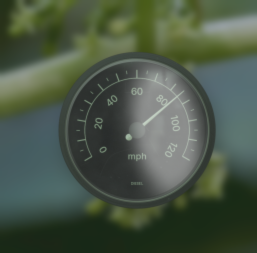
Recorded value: mph 85
